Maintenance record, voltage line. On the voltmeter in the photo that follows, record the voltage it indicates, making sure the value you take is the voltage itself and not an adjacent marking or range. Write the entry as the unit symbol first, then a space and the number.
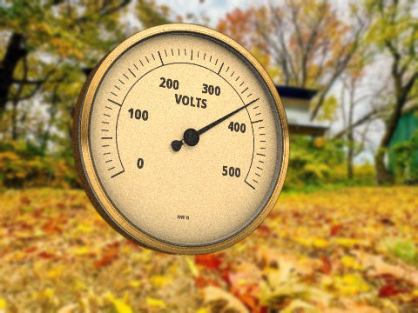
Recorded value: V 370
